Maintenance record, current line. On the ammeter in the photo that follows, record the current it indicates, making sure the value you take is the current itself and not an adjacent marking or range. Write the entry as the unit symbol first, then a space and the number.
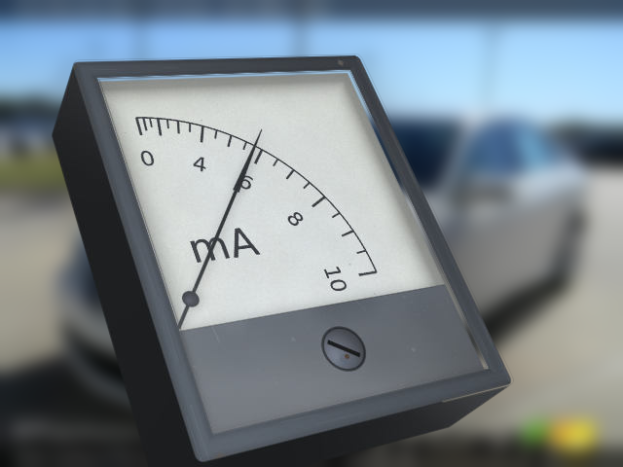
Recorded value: mA 5.75
